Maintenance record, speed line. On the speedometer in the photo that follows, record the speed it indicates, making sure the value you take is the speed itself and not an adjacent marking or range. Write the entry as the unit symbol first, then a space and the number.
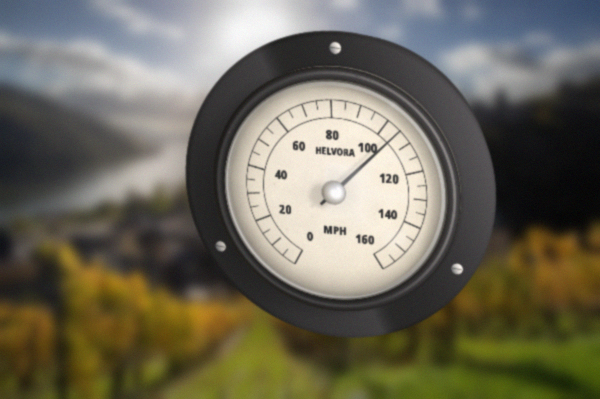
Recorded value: mph 105
